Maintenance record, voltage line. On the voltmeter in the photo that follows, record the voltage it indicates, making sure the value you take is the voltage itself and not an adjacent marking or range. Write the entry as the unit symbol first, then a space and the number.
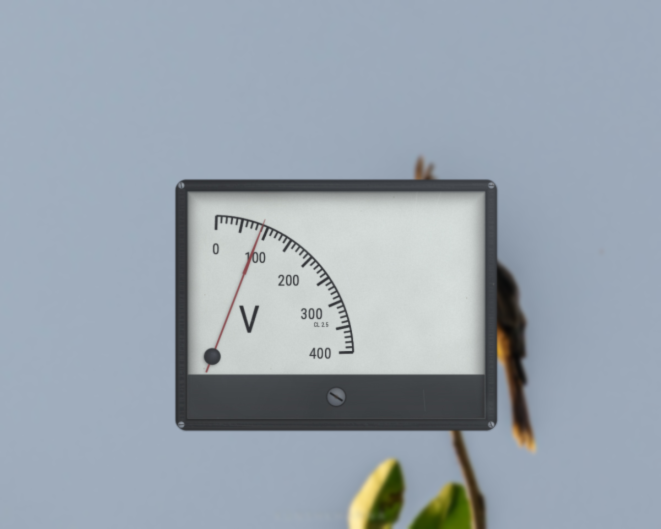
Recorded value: V 90
